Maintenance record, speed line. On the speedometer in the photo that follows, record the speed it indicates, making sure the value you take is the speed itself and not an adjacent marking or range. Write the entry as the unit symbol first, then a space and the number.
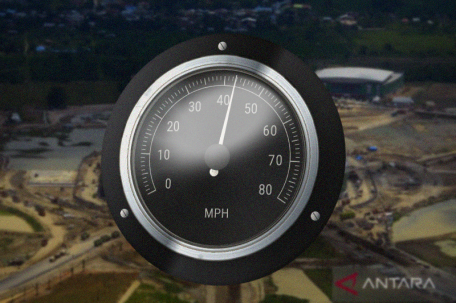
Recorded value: mph 43
